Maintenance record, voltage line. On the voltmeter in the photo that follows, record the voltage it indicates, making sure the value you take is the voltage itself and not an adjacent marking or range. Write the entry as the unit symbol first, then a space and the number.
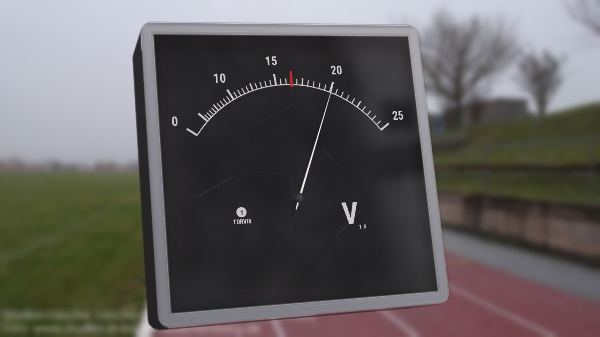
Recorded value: V 20
